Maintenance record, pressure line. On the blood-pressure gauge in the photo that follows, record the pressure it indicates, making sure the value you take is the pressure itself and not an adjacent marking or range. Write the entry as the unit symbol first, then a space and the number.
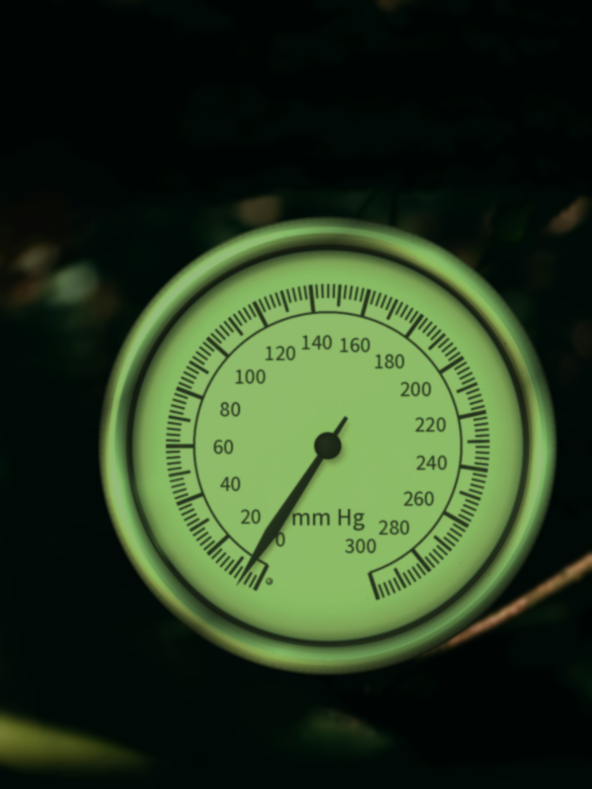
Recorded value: mmHg 6
